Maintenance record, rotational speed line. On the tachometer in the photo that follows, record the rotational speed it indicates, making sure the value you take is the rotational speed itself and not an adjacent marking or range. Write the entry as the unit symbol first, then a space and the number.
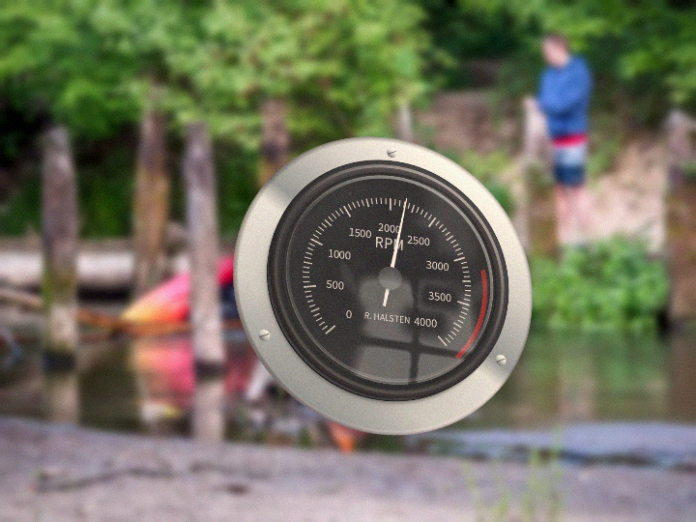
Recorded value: rpm 2150
